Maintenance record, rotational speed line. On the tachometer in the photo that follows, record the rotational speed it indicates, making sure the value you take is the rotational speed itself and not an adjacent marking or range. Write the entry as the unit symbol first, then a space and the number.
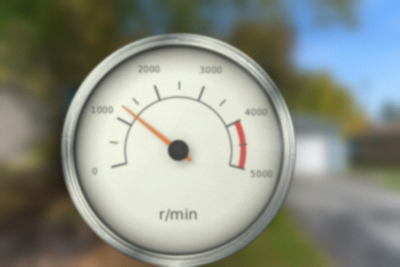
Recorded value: rpm 1250
